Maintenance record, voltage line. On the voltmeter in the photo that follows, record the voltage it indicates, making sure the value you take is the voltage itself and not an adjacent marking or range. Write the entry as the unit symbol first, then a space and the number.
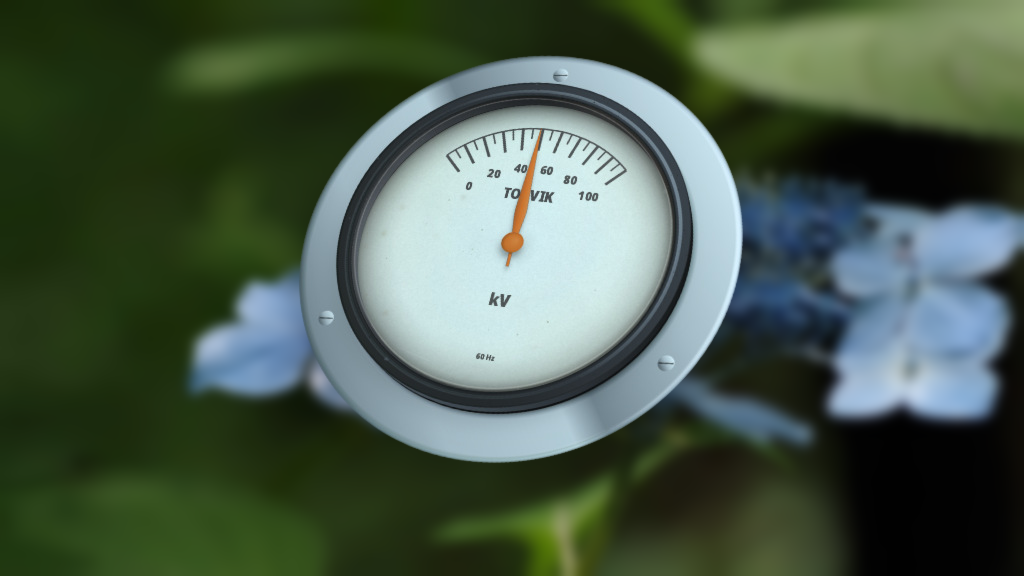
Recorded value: kV 50
